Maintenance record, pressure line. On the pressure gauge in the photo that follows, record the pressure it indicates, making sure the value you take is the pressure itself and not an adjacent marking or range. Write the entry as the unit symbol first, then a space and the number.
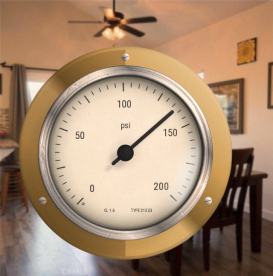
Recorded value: psi 137.5
